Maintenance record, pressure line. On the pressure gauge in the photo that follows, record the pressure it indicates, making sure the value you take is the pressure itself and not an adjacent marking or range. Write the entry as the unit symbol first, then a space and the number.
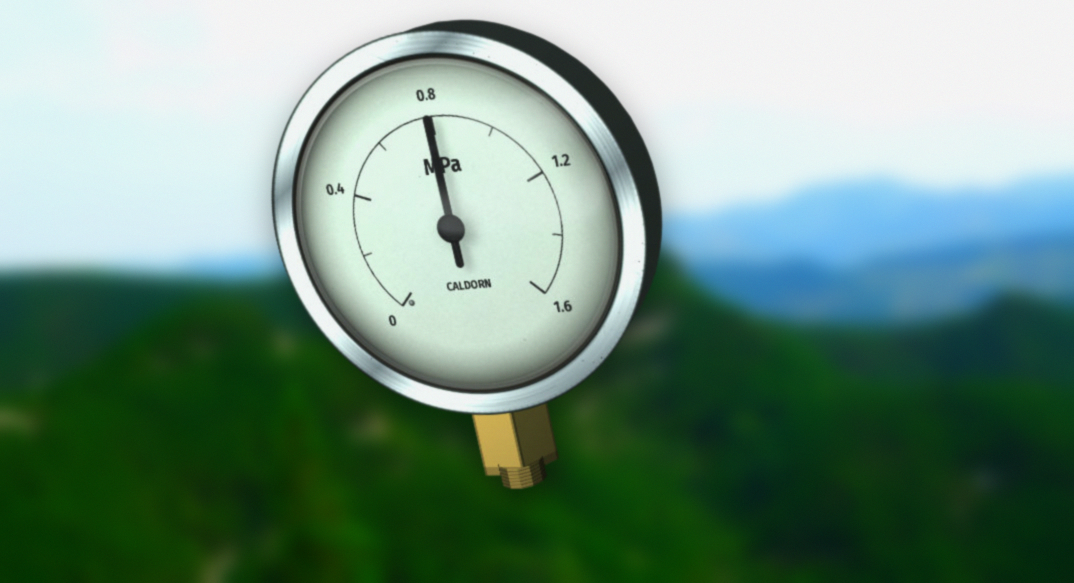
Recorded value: MPa 0.8
